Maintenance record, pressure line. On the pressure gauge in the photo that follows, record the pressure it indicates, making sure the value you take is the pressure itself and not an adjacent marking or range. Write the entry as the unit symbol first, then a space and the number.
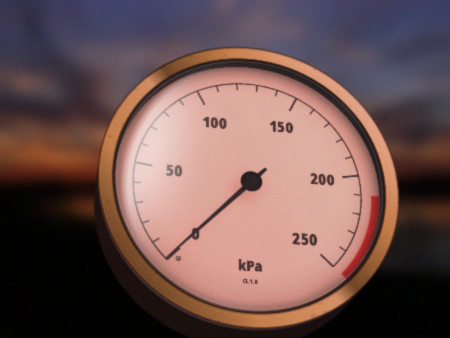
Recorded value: kPa 0
